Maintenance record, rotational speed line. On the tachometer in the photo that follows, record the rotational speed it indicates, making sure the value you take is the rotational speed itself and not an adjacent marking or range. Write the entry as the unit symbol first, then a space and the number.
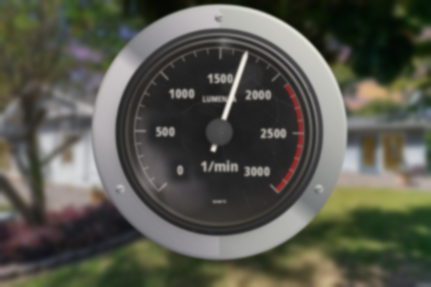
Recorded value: rpm 1700
